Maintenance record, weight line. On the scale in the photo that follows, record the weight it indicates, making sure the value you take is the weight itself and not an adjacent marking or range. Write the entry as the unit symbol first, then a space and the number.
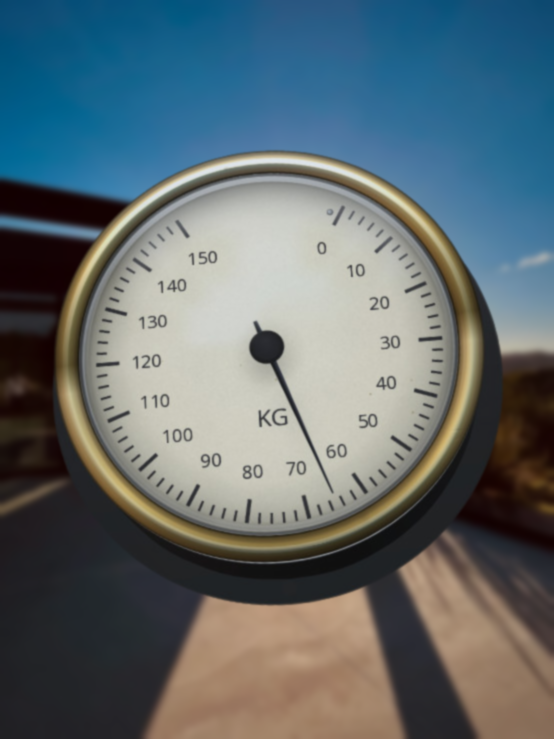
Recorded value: kg 65
